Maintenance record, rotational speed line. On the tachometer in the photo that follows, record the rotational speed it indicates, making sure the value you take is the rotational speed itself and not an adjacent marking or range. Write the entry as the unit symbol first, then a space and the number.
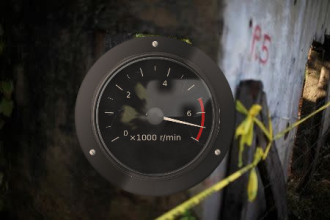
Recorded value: rpm 6500
